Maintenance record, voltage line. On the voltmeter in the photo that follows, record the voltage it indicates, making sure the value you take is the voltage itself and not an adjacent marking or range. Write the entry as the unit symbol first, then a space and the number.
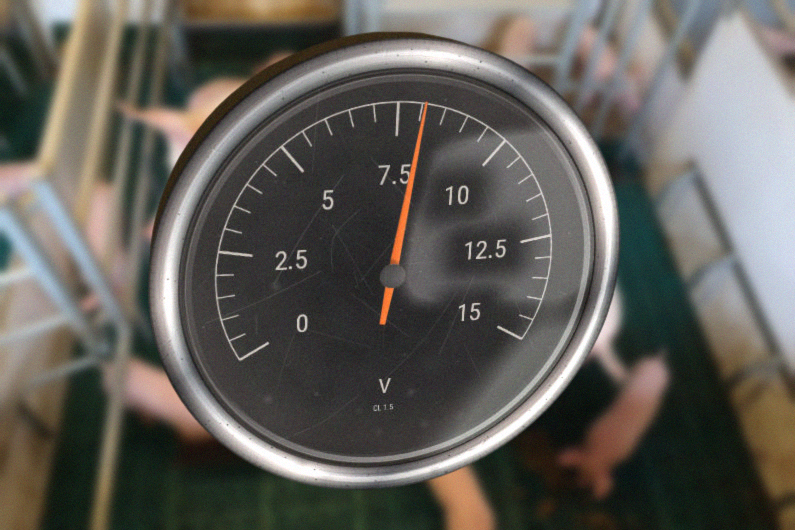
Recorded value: V 8
